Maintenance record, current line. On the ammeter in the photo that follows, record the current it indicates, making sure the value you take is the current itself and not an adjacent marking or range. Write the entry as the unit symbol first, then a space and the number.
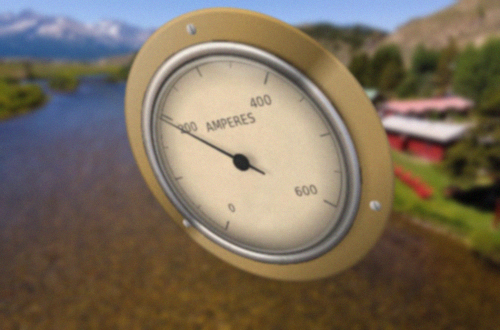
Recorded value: A 200
